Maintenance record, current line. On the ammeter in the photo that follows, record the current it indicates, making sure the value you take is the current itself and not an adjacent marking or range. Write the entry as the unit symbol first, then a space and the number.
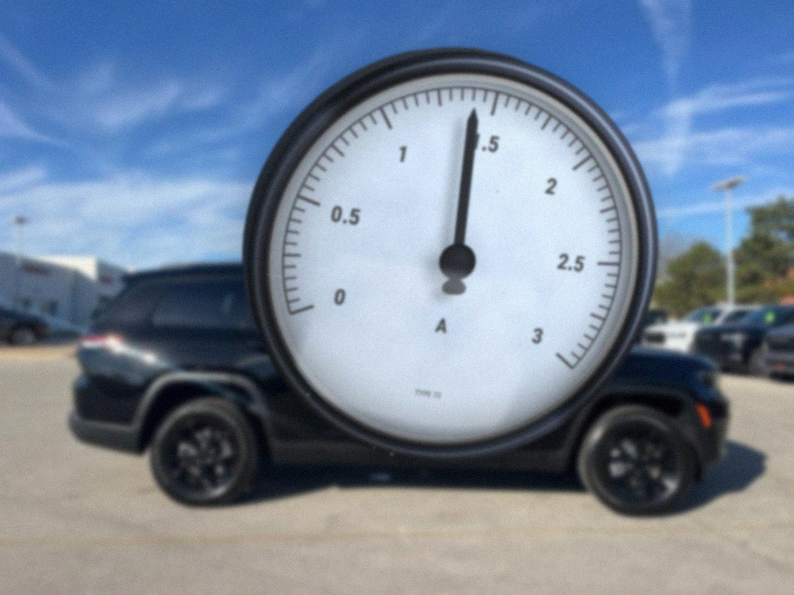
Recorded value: A 1.4
